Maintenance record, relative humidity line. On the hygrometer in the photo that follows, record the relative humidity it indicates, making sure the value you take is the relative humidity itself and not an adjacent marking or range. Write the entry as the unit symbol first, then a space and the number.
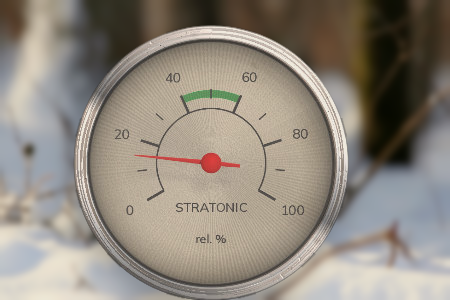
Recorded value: % 15
